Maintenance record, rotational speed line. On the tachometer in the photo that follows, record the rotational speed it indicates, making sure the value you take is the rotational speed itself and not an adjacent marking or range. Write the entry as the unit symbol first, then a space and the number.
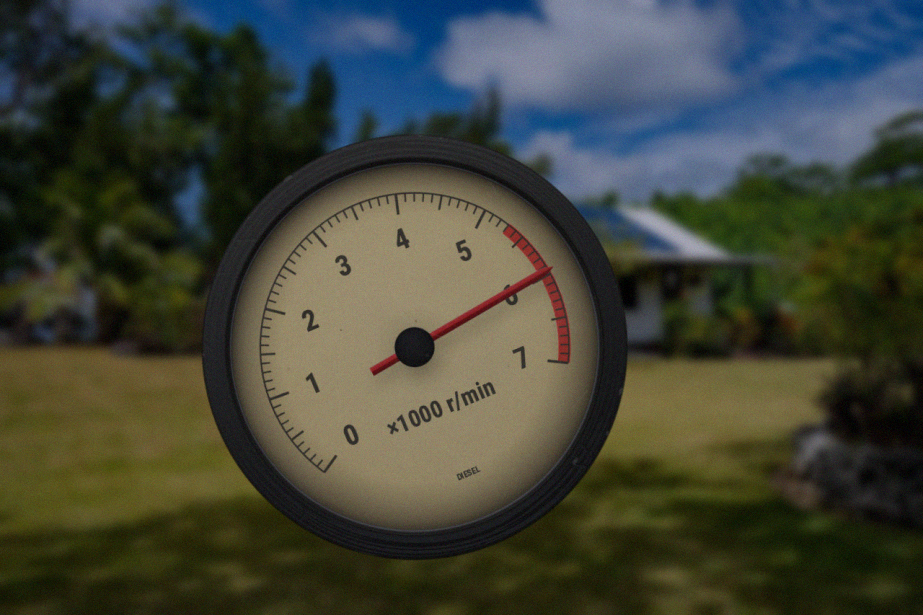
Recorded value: rpm 5950
